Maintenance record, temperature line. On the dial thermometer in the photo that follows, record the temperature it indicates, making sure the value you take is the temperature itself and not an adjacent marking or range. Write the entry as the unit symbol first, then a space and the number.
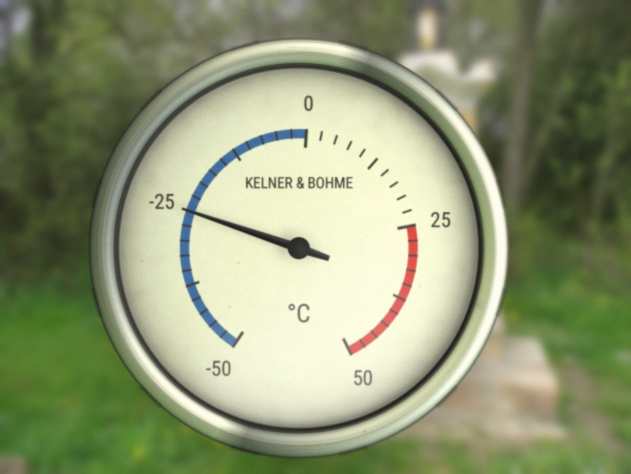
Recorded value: °C -25
